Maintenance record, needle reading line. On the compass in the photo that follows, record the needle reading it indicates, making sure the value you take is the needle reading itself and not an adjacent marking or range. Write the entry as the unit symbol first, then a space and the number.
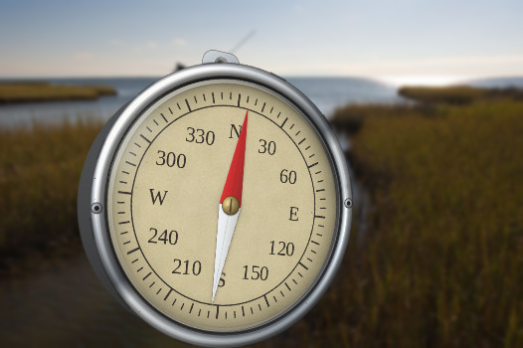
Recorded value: ° 5
